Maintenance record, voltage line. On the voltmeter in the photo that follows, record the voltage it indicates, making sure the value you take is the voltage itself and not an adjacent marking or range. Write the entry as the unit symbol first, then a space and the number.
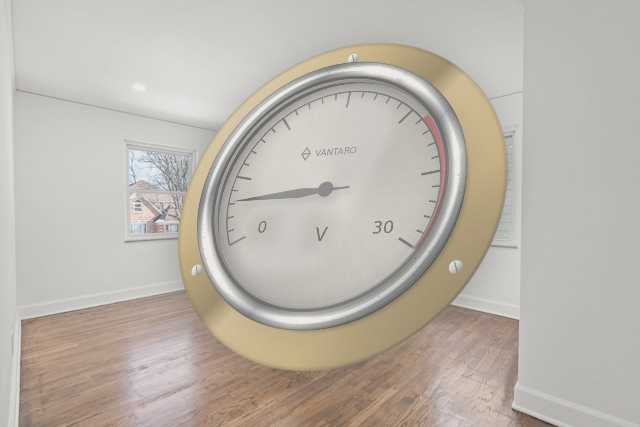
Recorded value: V 3
